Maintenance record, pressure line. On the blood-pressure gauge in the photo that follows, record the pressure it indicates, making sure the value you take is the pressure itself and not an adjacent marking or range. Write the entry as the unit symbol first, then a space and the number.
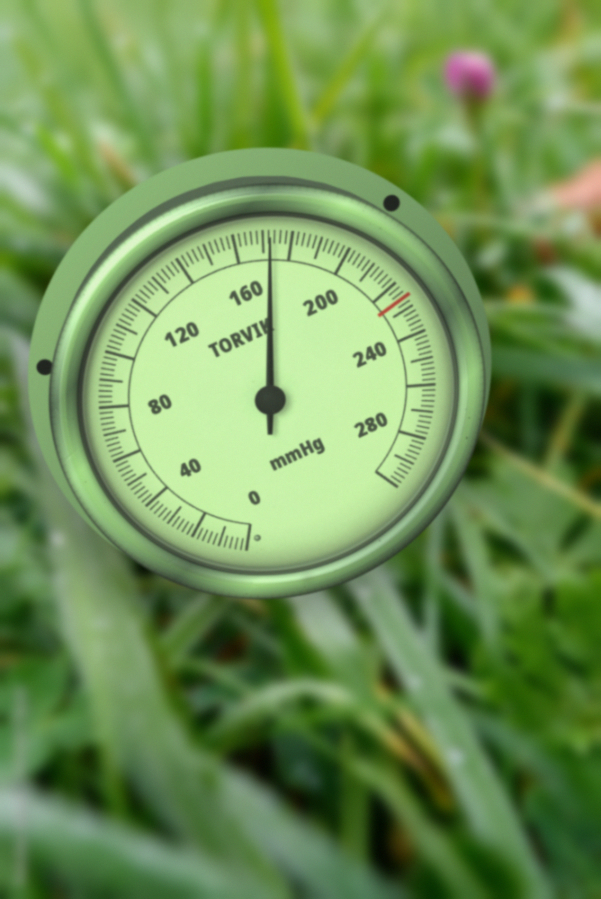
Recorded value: mmHg 172
